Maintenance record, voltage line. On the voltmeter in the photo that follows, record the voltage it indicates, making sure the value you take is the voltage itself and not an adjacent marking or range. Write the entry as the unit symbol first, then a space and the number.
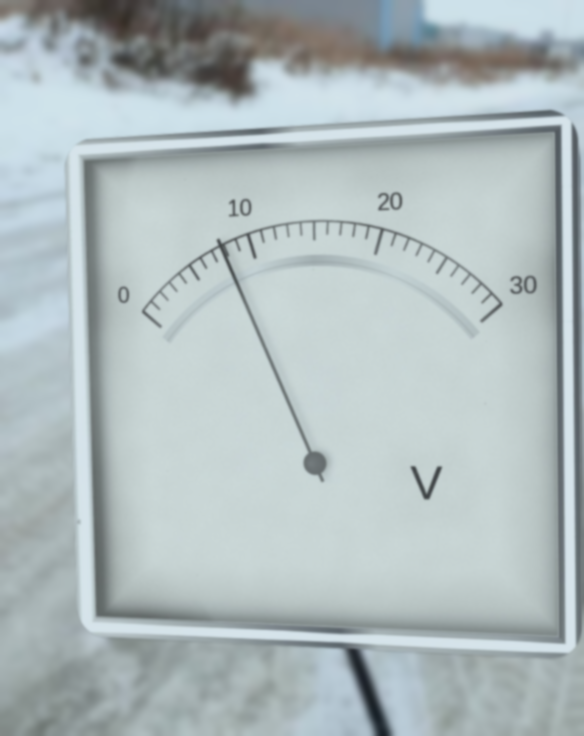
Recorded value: V 8
